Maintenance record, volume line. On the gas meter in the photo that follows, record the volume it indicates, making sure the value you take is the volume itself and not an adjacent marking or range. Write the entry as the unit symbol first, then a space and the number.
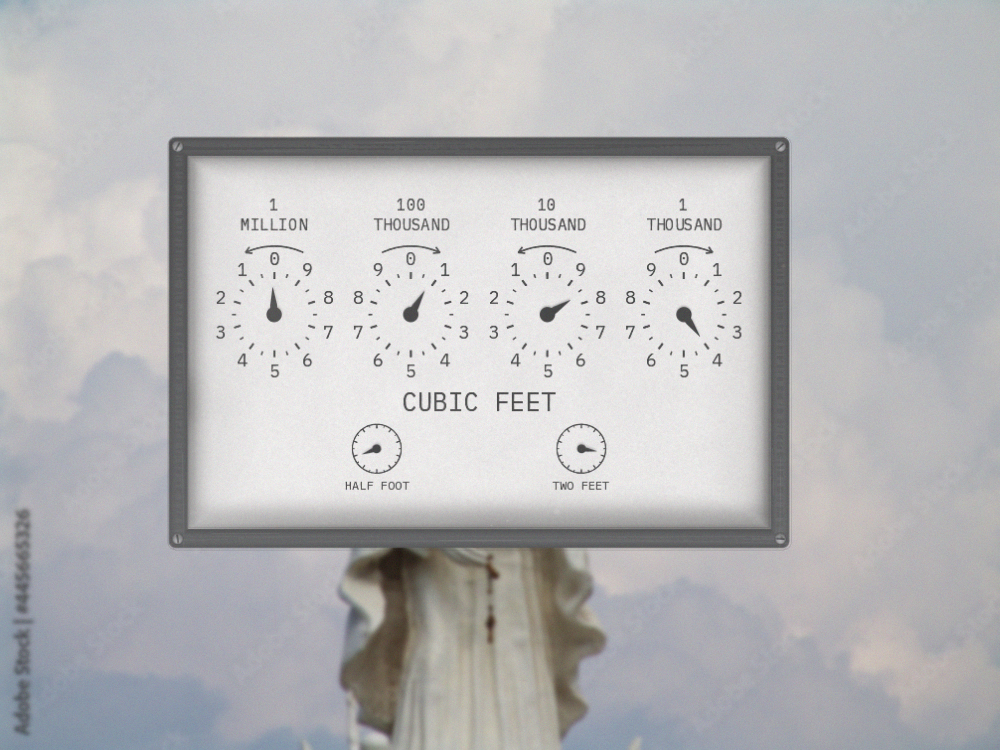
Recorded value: ft³ 8400
